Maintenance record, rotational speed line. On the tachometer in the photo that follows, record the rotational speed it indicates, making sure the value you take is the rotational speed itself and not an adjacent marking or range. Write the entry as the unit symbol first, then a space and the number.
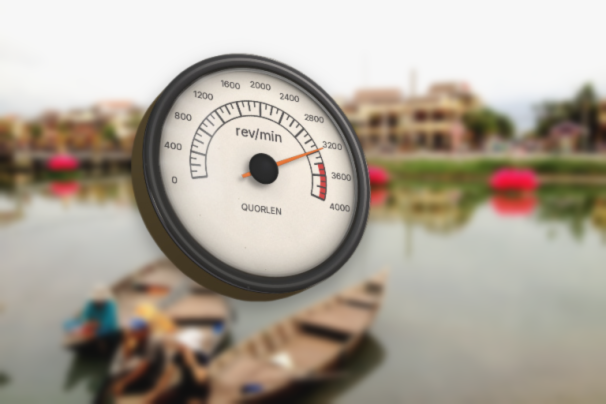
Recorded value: rpm 3200
